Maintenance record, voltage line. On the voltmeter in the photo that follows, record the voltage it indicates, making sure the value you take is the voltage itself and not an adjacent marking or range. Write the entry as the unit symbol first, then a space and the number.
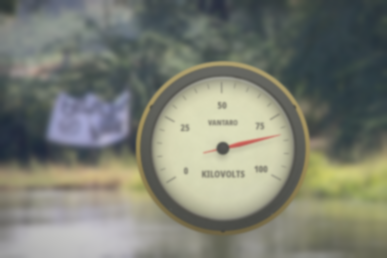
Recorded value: kV 82.5
